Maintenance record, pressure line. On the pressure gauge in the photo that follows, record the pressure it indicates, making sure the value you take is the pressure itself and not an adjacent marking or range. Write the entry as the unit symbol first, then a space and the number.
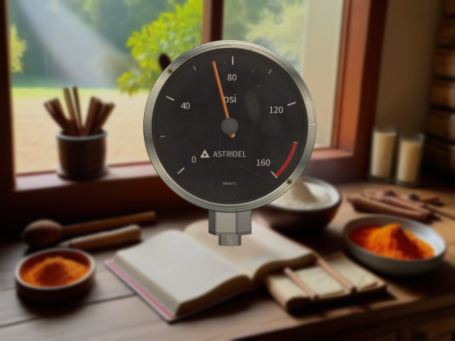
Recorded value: psi 70
